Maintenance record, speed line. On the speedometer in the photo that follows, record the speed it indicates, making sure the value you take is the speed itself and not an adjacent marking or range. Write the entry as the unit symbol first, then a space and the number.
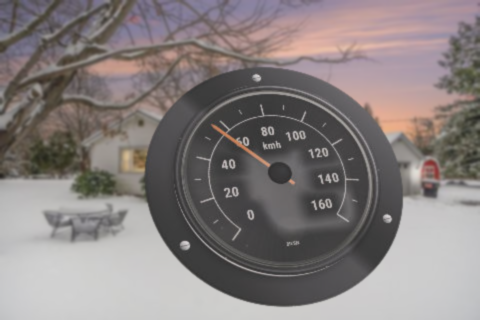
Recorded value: km/h 55
